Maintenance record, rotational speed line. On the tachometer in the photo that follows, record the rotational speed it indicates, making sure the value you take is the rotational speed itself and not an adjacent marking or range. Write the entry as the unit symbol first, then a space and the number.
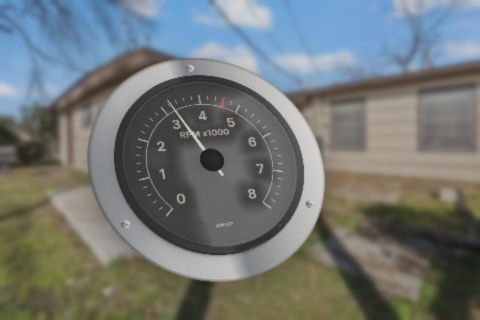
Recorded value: rpm 3200
